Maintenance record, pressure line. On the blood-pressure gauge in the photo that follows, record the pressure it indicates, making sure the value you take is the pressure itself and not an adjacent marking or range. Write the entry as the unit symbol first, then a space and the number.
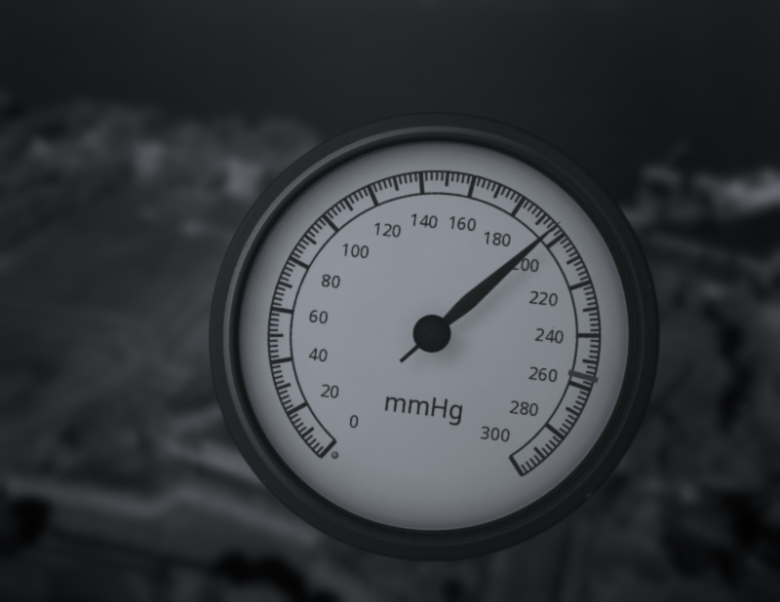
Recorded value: mmHg 196
